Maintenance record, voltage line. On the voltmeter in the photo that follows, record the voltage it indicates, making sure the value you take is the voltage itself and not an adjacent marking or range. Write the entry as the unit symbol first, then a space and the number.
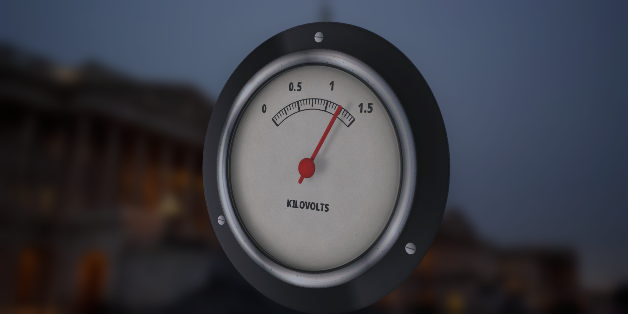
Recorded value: kV 1.25
